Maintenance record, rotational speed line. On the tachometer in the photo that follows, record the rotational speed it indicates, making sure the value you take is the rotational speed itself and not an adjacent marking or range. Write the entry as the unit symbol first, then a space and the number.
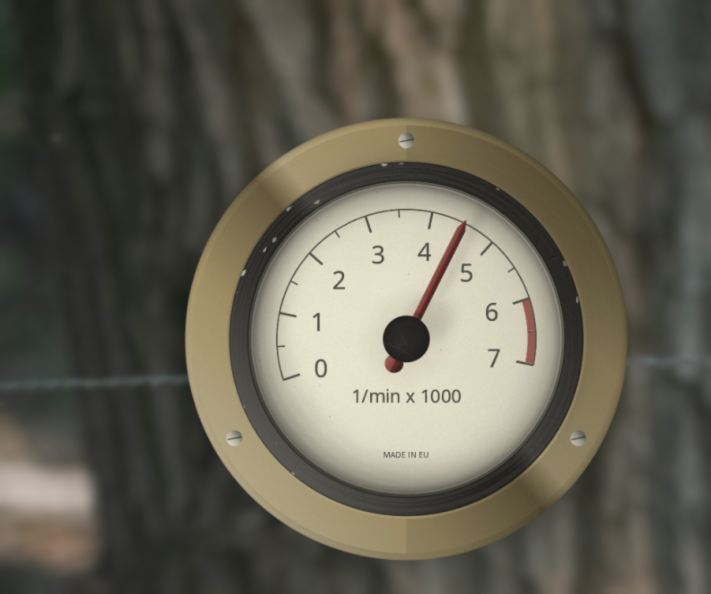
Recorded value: rpm 4500
